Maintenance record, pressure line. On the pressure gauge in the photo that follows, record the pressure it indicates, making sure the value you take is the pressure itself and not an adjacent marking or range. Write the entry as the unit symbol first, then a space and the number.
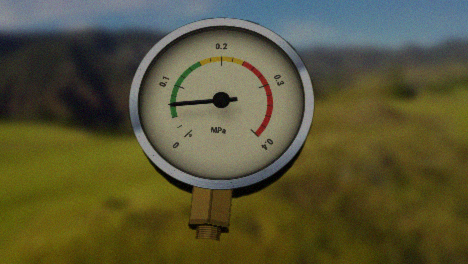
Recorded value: MPa 0.06
